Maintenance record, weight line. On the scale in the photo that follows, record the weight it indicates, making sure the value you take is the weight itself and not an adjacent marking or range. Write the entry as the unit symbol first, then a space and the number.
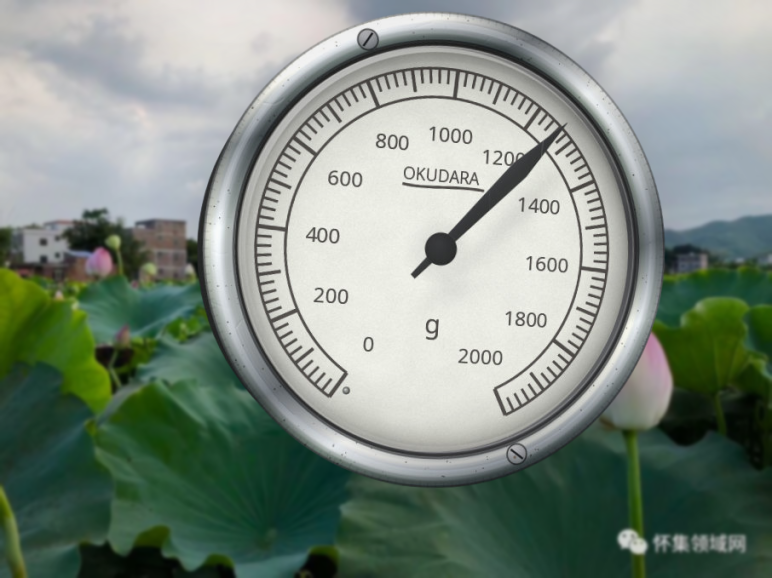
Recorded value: g 1260
